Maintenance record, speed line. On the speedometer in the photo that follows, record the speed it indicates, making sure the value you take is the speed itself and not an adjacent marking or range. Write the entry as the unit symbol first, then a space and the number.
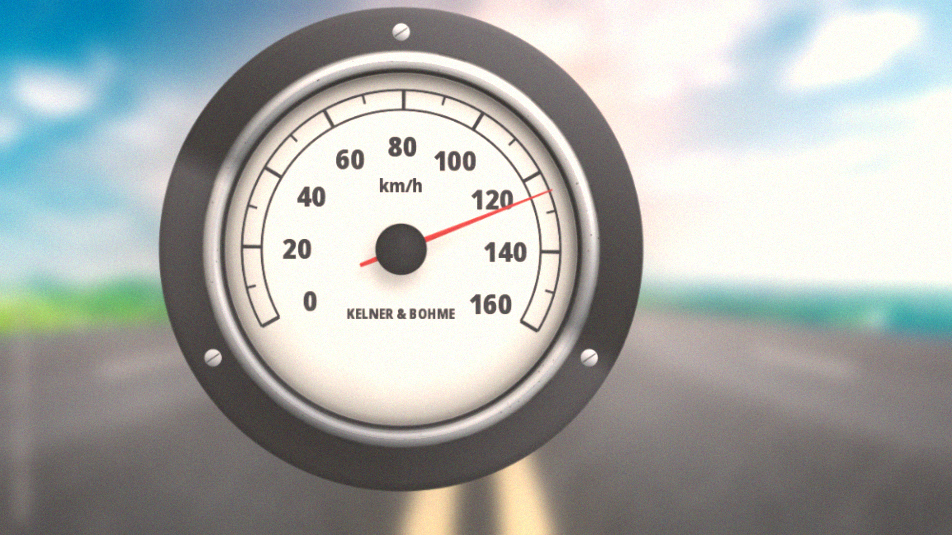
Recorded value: km/h 125
